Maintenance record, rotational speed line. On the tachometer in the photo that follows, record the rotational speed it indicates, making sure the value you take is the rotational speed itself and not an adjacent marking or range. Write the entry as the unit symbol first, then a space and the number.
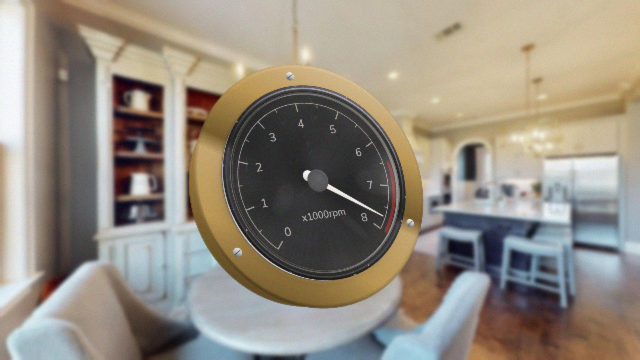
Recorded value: rpm 7750
